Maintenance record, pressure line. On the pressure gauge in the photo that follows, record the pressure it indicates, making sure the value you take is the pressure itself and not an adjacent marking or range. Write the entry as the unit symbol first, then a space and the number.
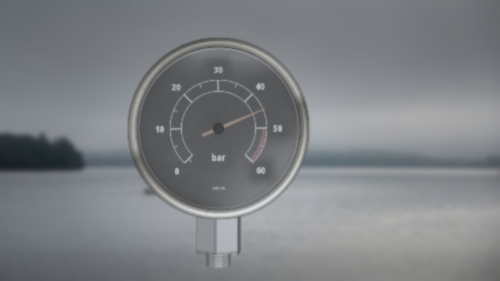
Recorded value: bar 45
